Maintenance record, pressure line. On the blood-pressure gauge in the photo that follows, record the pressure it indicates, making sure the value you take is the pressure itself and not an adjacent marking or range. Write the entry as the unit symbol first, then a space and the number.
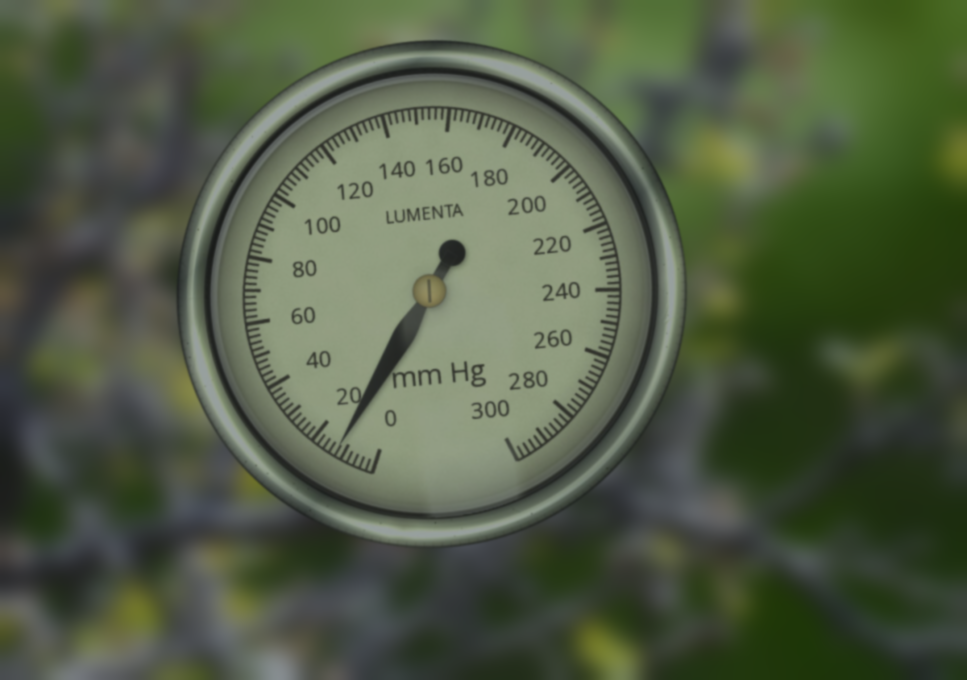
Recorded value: mmHg 12
